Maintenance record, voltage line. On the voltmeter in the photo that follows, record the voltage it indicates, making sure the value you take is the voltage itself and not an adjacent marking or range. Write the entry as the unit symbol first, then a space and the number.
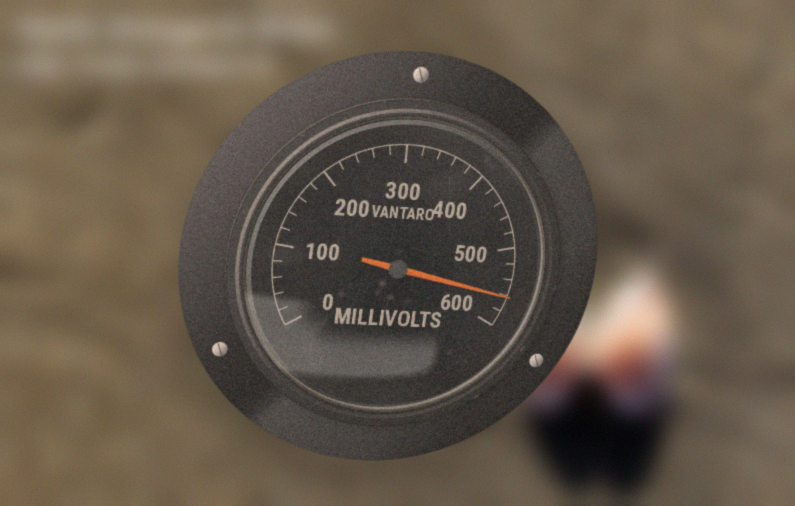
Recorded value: mV 560
